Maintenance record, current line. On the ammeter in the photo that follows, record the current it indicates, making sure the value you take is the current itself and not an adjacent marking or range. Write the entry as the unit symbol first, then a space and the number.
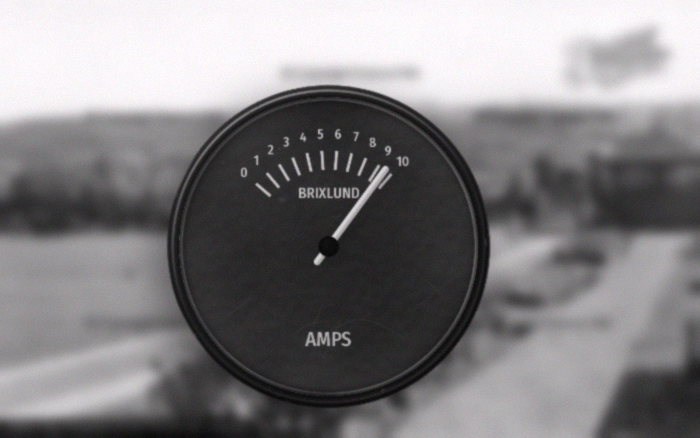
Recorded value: A 9.5
